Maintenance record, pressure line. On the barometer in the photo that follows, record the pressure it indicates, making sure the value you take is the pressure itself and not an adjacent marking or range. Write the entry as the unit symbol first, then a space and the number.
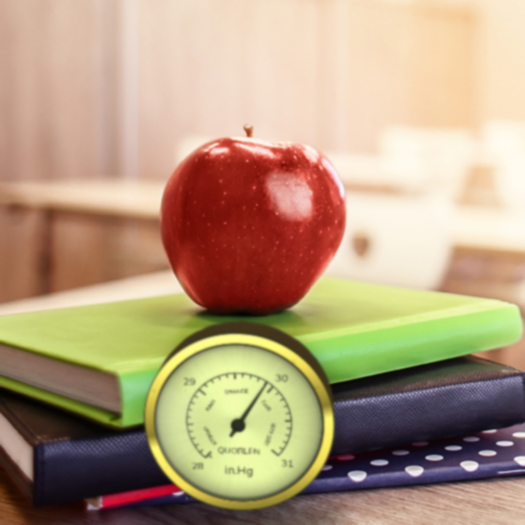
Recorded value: inHg 29.9
